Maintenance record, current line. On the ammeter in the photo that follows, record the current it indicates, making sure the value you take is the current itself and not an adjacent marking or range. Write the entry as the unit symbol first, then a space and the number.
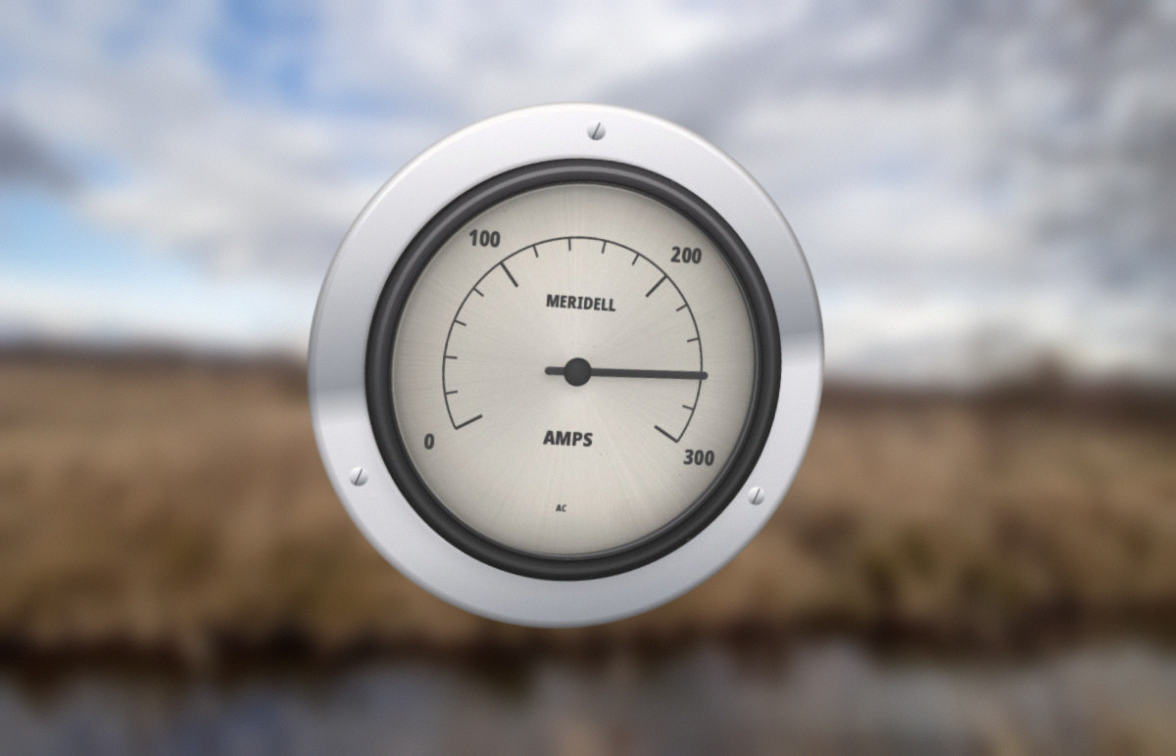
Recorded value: A 260
